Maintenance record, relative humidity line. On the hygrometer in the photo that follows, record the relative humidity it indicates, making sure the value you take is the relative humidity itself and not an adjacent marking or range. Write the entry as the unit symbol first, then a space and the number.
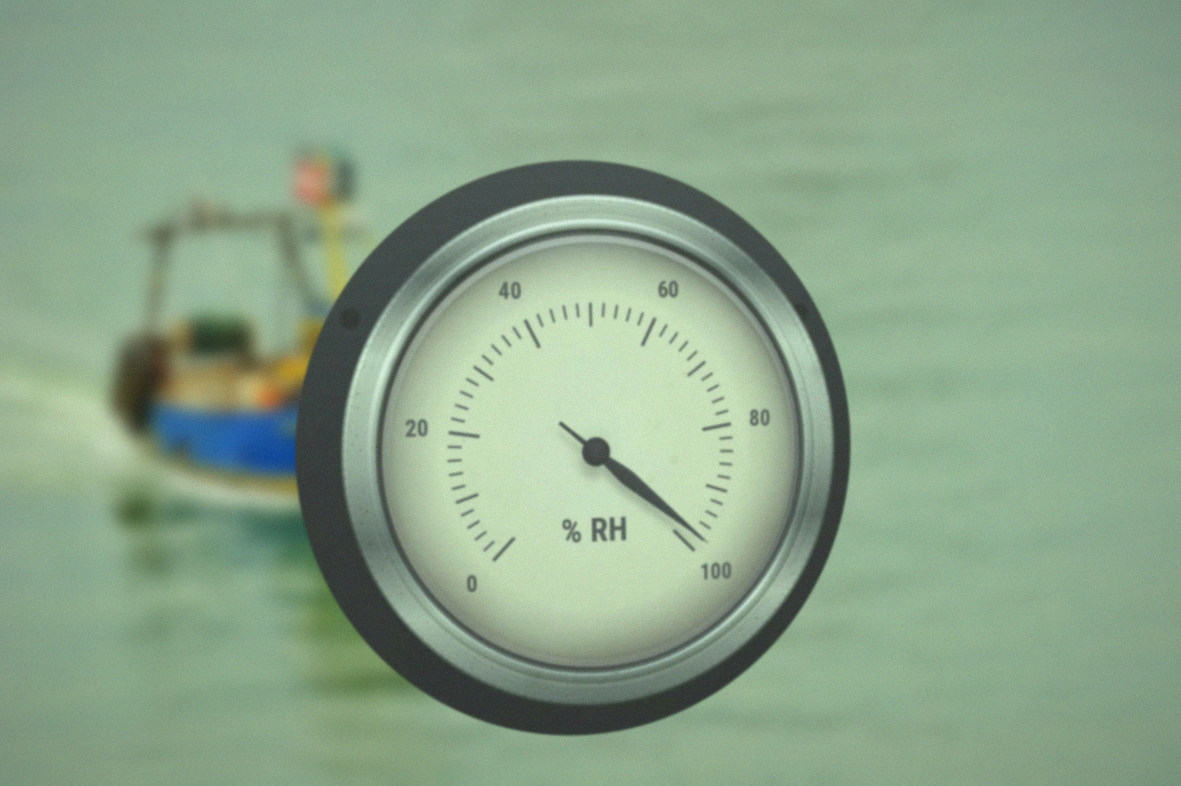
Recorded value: % 98
